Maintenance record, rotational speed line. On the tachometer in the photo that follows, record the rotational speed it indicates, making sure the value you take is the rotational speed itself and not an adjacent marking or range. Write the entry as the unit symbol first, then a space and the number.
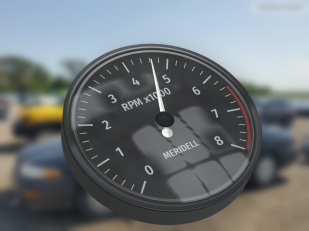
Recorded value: rpm 4600
